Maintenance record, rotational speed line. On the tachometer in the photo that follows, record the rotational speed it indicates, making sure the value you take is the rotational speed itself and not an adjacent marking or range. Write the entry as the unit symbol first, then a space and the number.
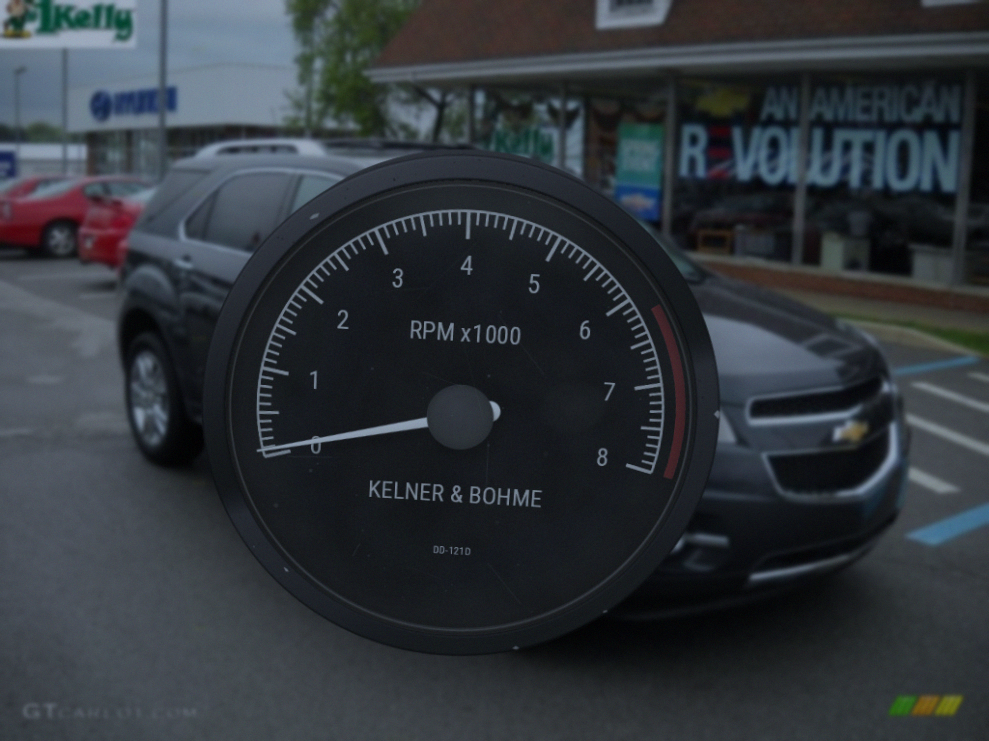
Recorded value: rpm 100
